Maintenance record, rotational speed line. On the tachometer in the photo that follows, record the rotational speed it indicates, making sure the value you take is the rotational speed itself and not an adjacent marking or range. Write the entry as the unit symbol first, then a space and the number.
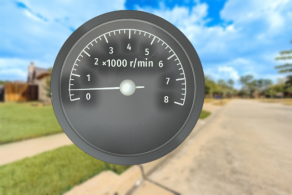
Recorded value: rpm 400
